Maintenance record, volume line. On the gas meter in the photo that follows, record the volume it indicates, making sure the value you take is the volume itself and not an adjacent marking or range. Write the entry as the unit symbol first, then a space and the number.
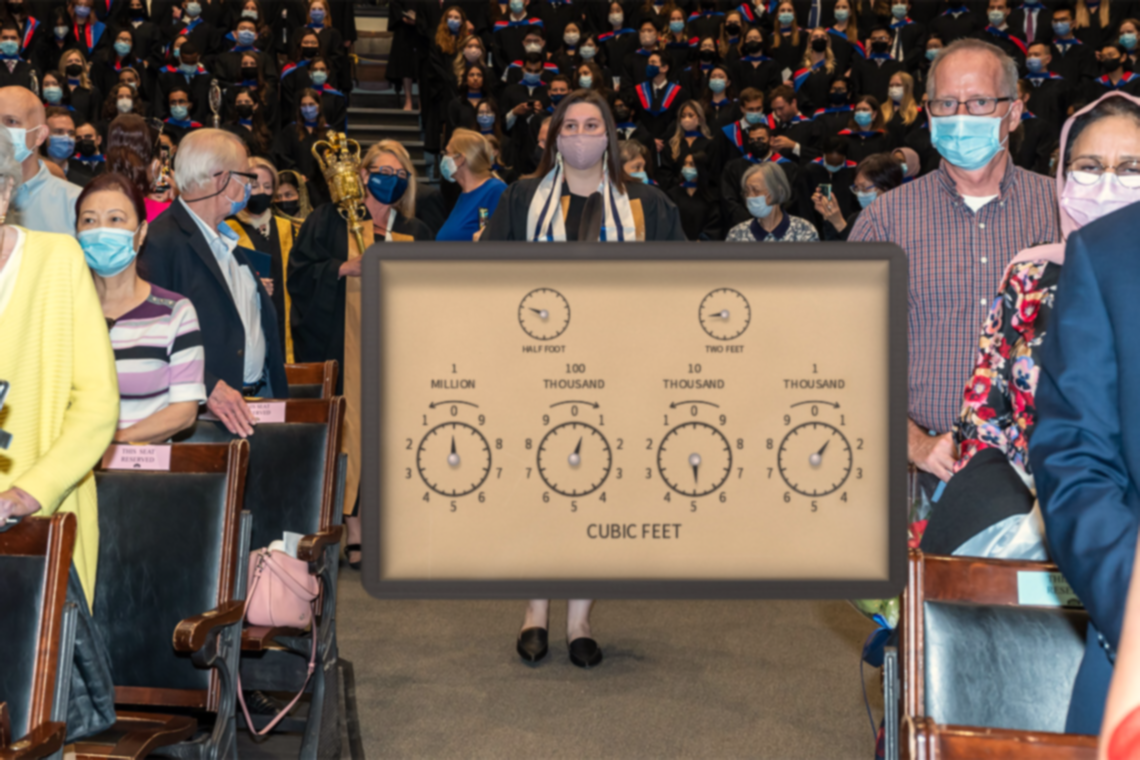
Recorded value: ft³ 5100
